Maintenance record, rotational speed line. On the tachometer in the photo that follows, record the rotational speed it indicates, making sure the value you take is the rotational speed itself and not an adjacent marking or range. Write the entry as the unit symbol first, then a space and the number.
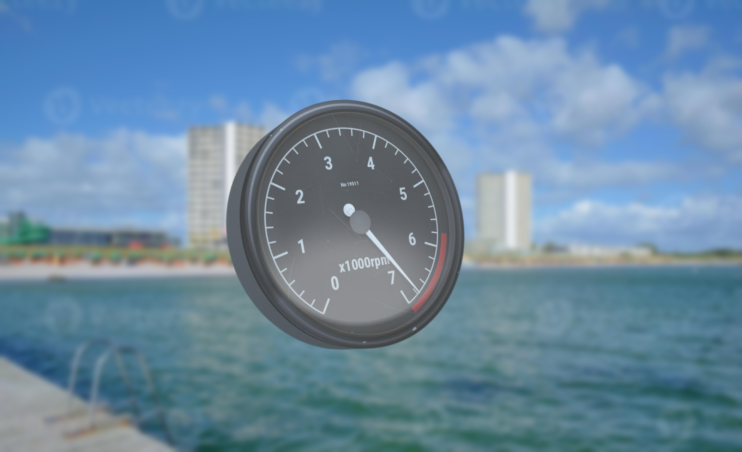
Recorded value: rpm 6800
